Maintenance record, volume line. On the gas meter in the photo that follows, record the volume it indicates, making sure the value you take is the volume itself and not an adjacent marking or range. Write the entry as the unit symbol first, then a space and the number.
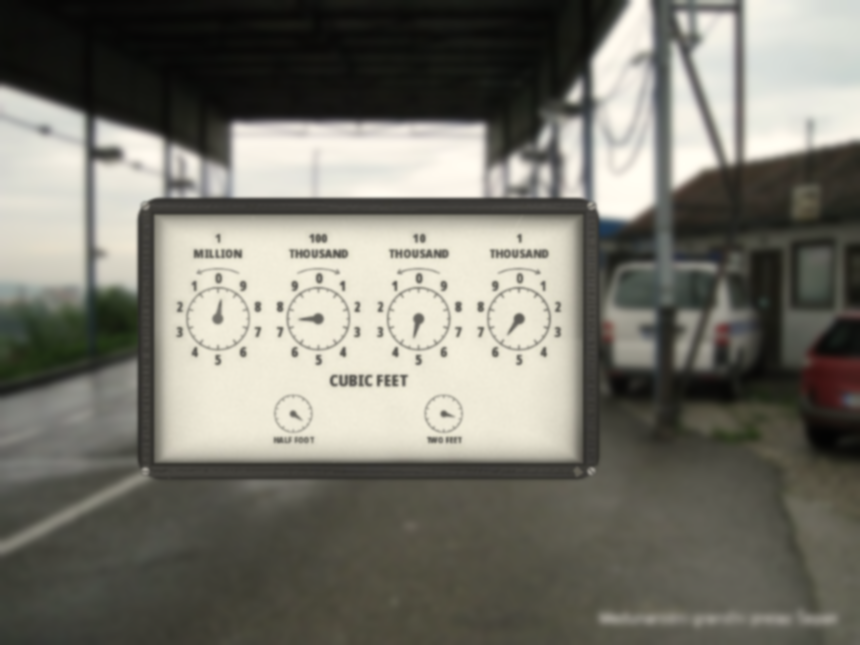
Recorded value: ft³ 974600
